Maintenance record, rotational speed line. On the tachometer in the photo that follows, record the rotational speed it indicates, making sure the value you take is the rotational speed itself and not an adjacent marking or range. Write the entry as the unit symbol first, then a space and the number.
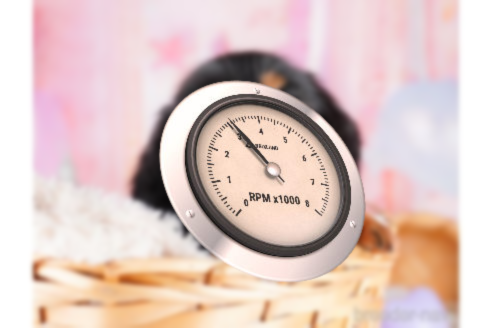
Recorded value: rpm 3000
